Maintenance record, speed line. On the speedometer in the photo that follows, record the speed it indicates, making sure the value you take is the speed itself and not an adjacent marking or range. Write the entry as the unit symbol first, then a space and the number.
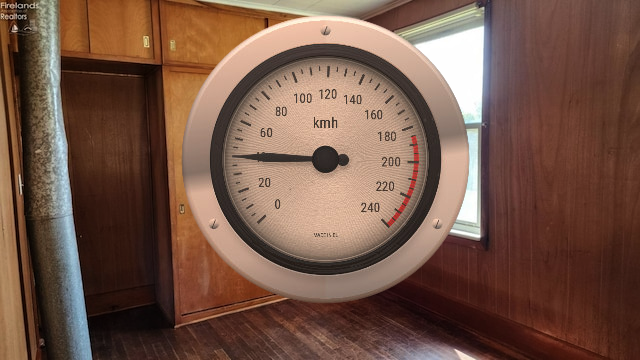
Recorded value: km/h 40
